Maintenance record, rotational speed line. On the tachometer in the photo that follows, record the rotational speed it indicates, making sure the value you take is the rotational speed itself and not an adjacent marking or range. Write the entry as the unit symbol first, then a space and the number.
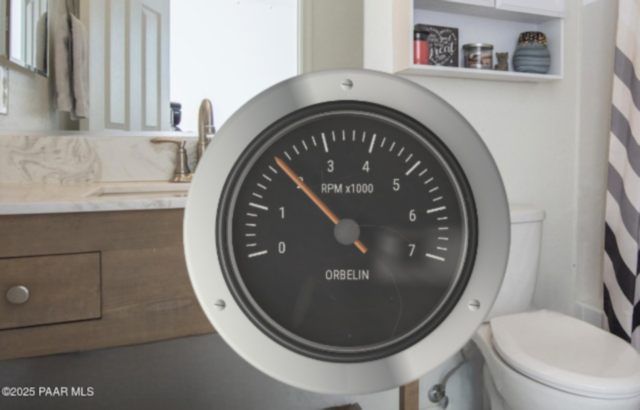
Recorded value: rpm 2000
